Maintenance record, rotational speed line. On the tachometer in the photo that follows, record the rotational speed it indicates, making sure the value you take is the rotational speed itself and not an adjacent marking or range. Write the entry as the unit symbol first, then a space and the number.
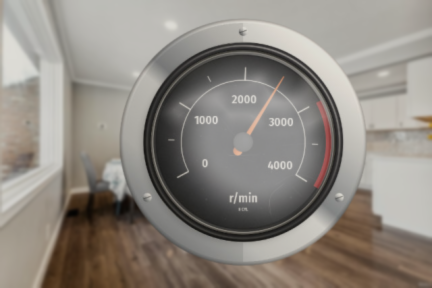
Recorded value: rpm 2500
